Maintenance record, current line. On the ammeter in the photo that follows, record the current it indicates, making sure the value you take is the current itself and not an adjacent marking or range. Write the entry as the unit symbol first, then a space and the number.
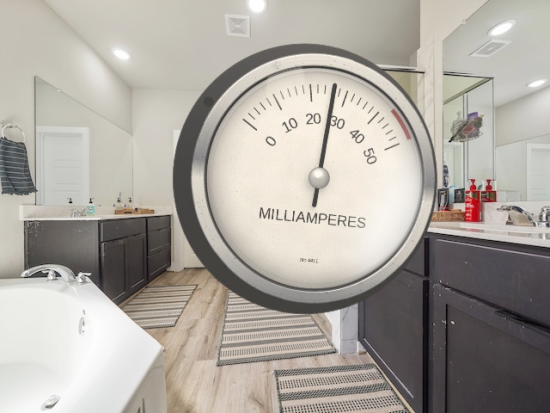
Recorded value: mA 26
